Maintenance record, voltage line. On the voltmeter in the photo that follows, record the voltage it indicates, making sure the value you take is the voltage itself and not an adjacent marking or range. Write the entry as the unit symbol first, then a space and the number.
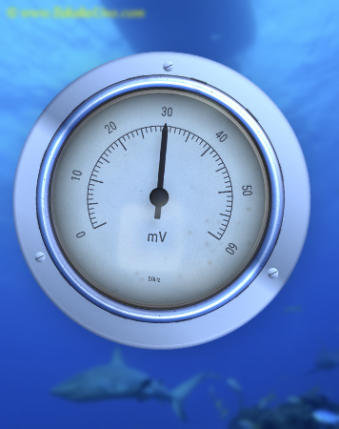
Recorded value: mV 30
